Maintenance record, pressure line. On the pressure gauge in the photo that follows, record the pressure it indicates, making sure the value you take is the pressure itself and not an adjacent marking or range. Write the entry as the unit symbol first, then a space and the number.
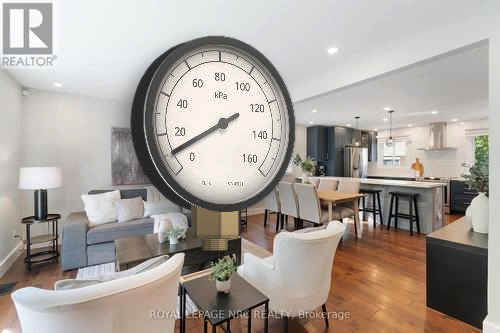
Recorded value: kPa 10
